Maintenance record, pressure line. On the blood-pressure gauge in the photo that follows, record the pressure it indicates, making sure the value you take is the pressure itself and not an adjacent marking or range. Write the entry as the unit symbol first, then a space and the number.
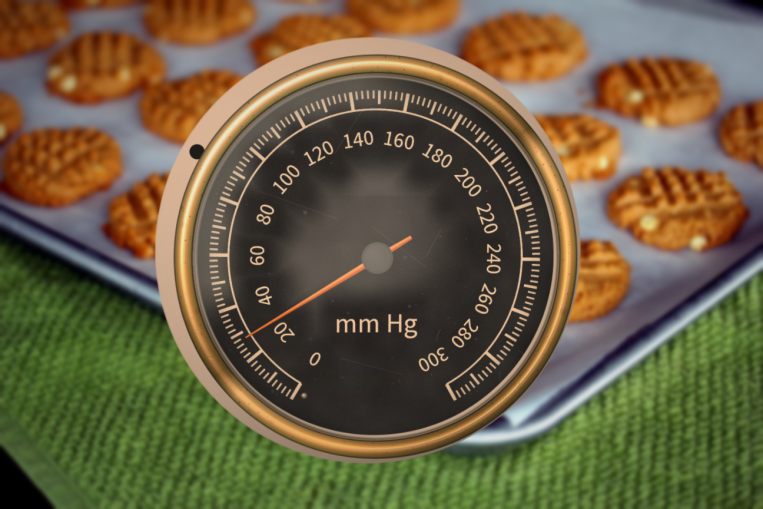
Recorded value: mmHg 28
